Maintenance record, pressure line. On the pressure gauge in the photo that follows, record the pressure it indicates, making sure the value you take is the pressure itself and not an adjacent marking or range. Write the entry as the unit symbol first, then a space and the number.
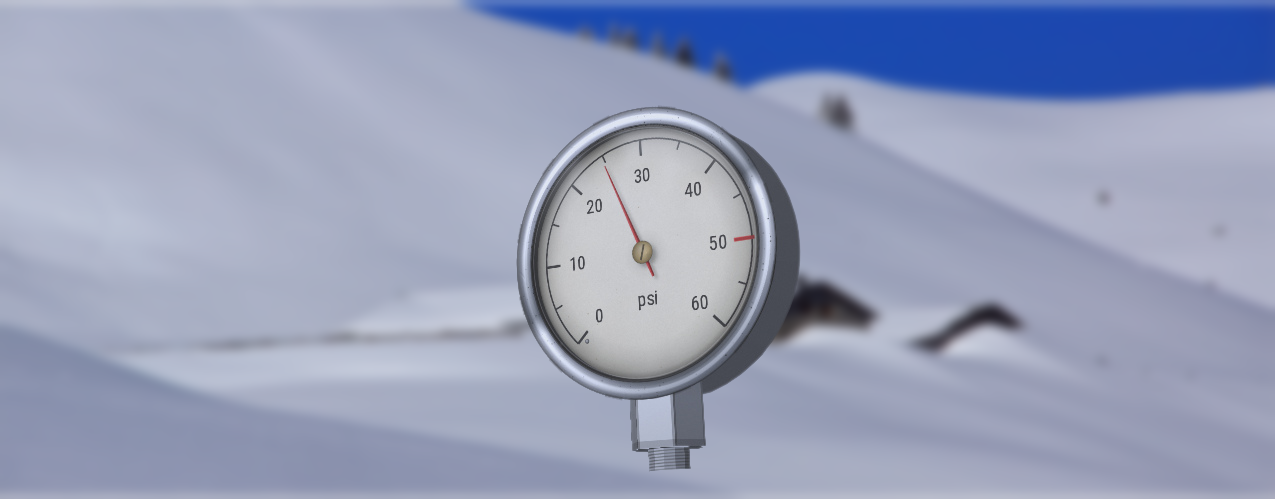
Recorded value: psi 25
